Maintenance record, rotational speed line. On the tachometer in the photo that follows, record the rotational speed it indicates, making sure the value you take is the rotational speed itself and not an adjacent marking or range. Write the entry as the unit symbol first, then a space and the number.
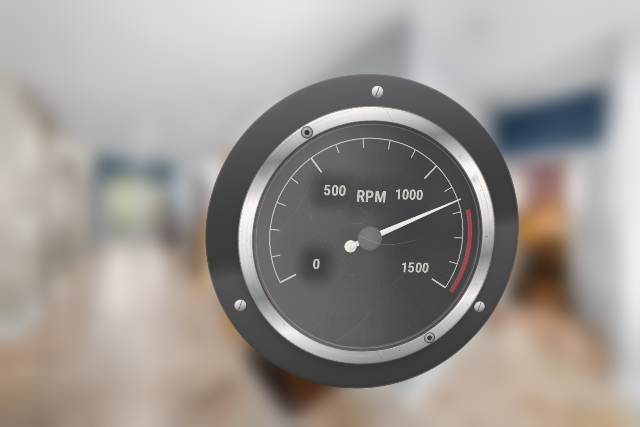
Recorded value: rpm 1150
